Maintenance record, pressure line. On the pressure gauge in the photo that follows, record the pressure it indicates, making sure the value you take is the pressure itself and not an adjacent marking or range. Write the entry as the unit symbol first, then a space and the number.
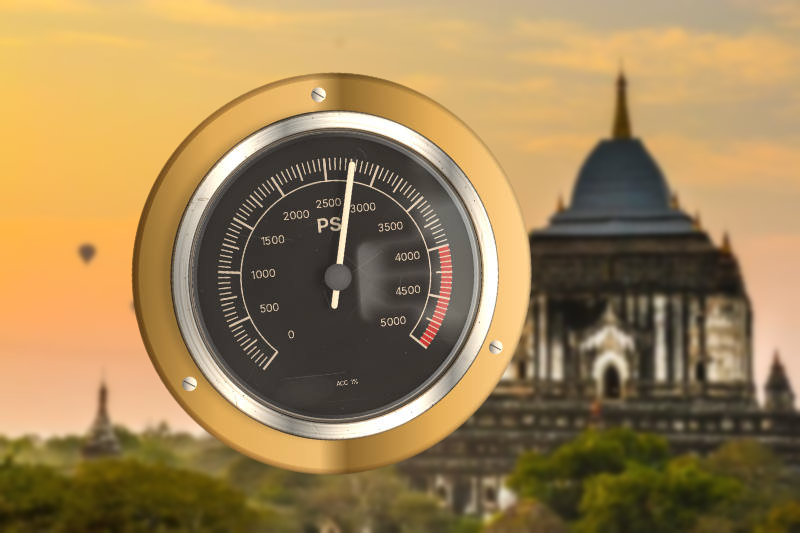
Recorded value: psi 2750
